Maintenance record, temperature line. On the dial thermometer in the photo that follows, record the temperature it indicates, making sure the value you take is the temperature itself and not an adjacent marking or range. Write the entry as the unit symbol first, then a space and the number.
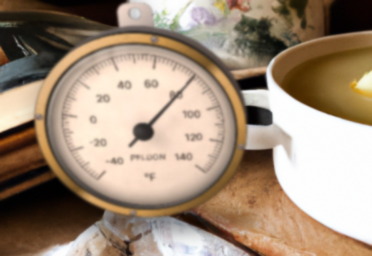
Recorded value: °F 80
